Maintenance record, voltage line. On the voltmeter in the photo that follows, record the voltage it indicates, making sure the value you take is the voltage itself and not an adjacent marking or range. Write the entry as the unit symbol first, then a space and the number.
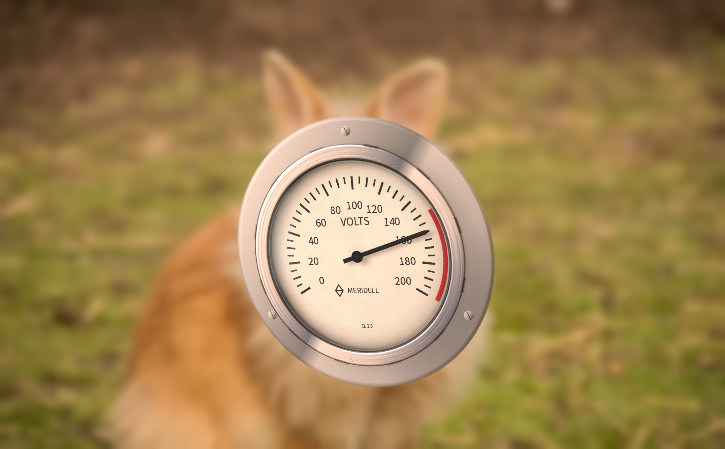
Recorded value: V 160
